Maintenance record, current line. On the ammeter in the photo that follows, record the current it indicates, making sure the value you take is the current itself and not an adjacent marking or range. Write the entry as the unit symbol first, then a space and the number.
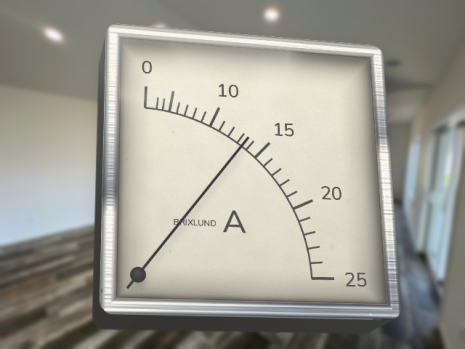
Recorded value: A 13.5
